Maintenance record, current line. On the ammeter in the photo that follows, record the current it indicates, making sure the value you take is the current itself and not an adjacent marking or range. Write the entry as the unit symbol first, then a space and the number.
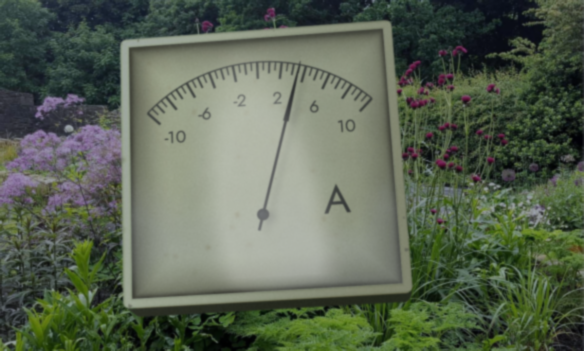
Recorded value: A 3.5
